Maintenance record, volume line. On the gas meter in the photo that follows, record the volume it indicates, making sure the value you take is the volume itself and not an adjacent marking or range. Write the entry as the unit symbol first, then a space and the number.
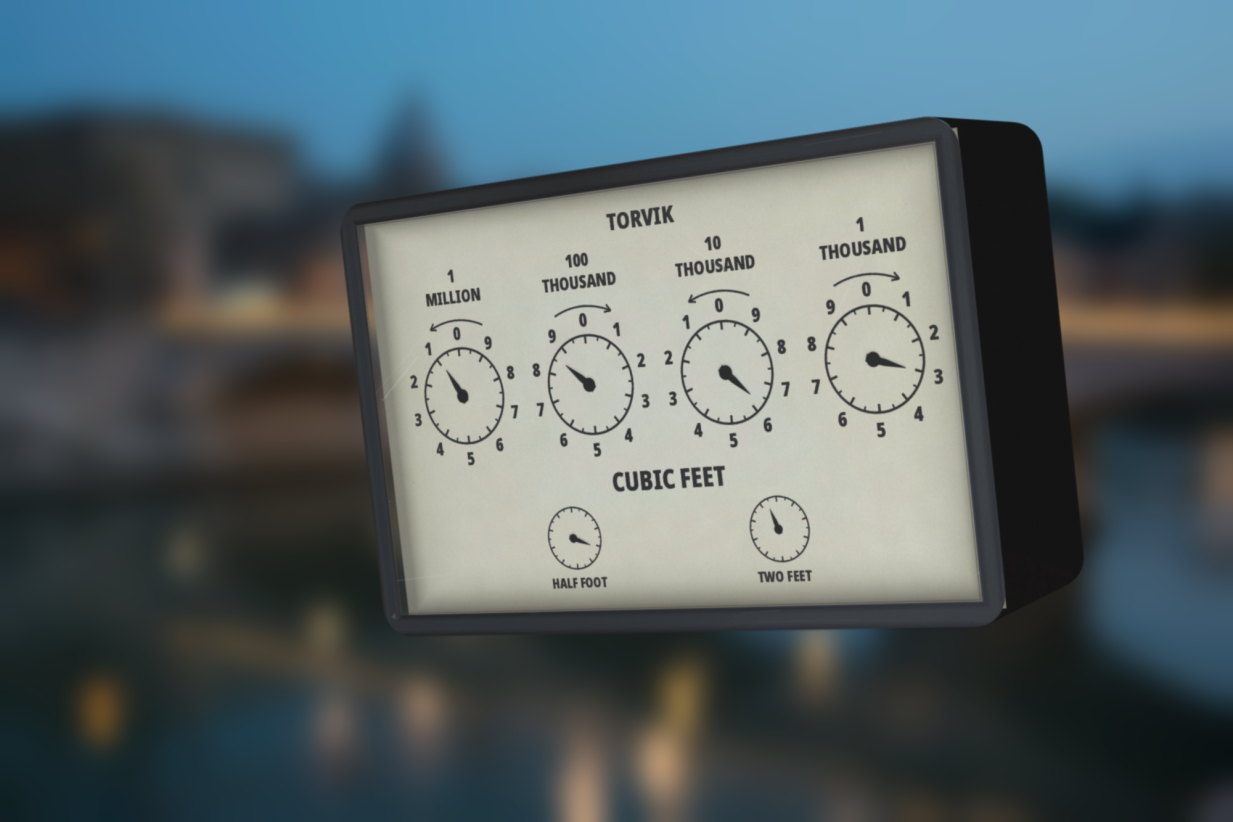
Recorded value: ft³ 86300
